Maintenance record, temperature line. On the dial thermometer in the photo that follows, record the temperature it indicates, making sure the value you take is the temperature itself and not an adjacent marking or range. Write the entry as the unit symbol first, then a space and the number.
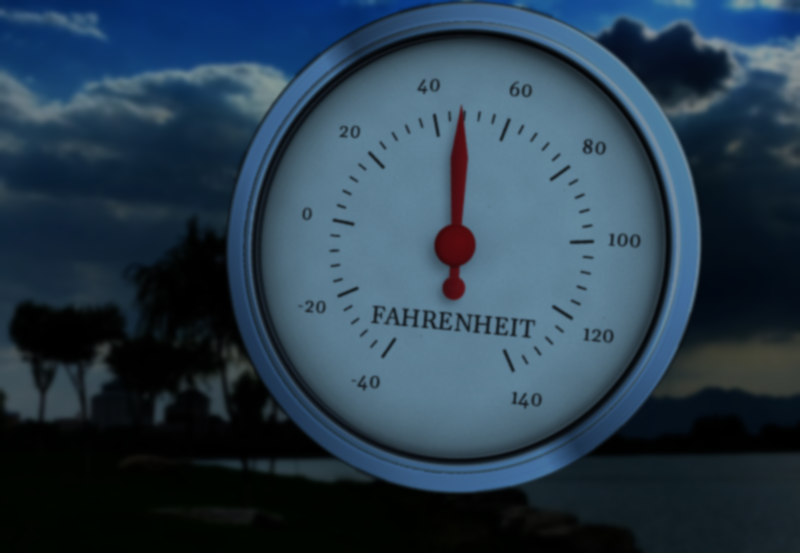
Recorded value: °F 48
